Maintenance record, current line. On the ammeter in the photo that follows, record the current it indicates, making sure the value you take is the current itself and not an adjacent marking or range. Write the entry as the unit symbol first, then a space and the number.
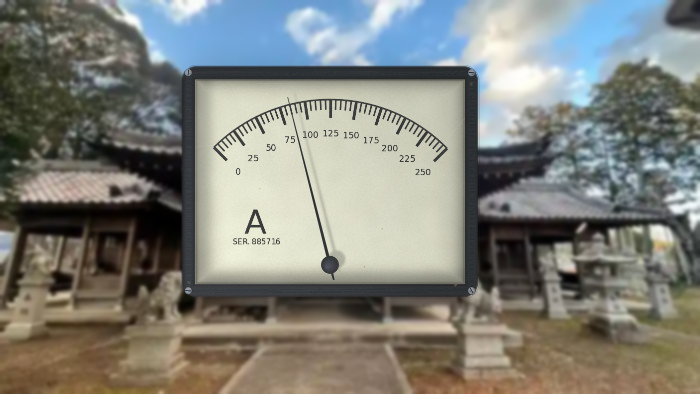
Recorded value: A 85
